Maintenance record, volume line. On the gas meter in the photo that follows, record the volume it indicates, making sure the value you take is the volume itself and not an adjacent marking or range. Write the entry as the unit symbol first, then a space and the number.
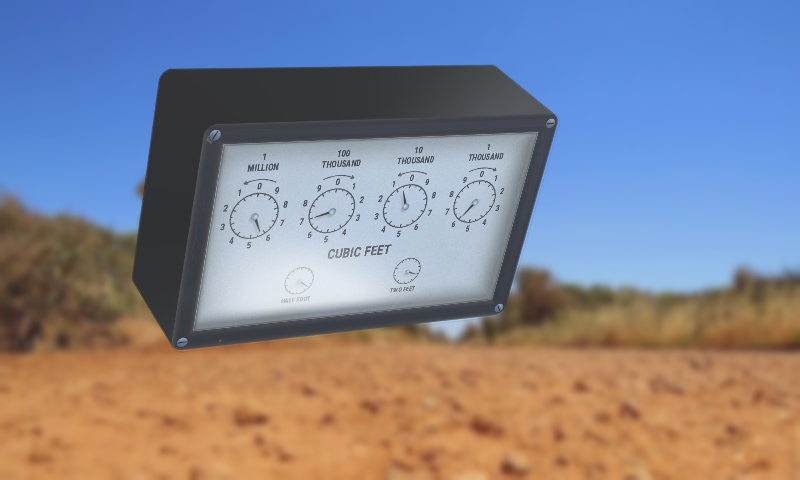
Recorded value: ft³ 570600
